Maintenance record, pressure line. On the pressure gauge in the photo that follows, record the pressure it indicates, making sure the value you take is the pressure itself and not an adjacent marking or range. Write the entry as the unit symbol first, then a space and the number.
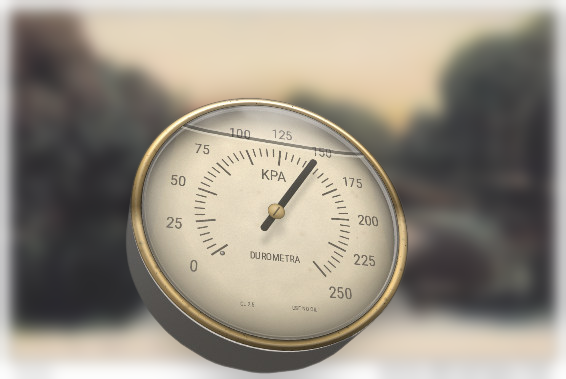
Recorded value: kPa 150
